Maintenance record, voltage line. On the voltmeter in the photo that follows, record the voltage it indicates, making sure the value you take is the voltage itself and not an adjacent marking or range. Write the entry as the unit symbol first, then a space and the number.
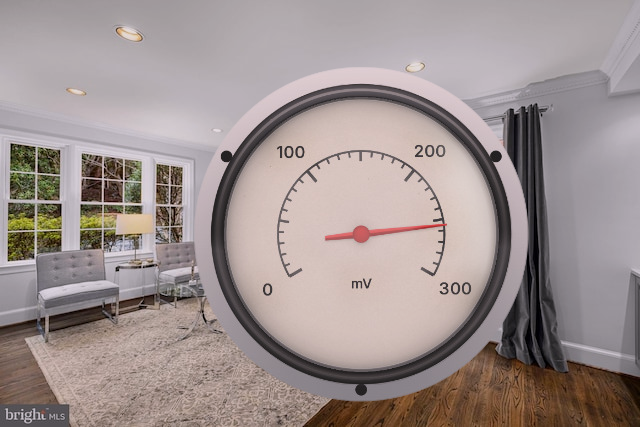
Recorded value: mV 255
